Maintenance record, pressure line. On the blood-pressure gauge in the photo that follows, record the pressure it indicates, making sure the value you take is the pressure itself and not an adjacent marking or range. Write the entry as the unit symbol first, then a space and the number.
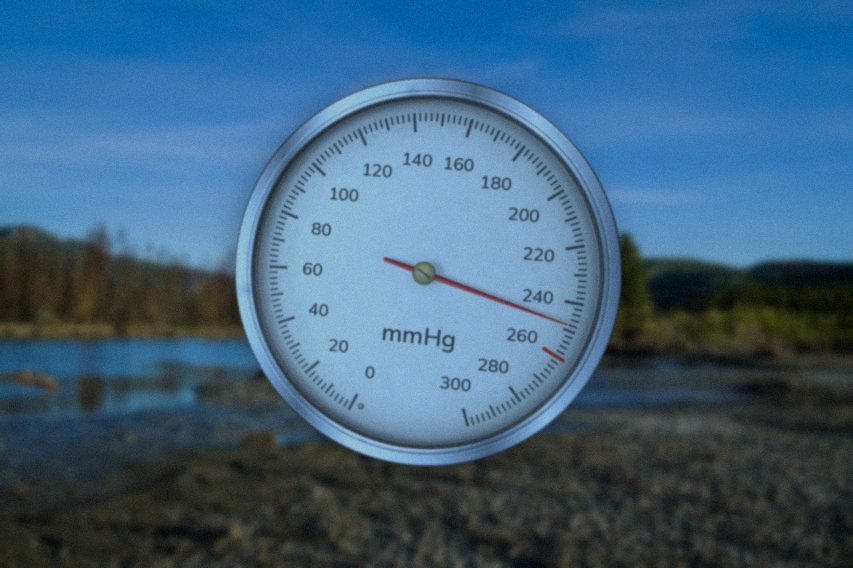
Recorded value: mmHg 248
